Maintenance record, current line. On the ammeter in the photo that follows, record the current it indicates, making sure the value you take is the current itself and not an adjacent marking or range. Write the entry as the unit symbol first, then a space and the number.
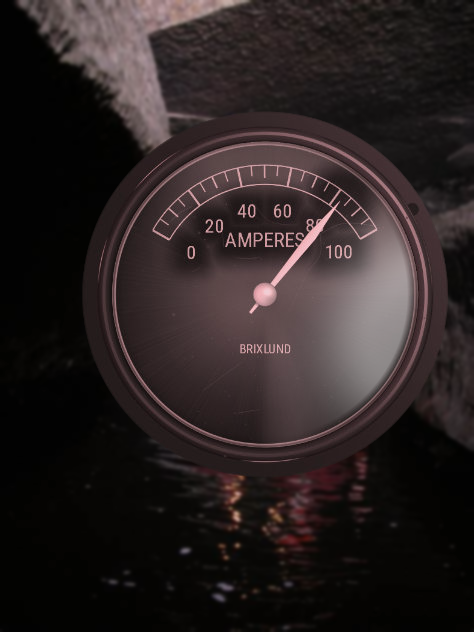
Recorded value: A 82.5
